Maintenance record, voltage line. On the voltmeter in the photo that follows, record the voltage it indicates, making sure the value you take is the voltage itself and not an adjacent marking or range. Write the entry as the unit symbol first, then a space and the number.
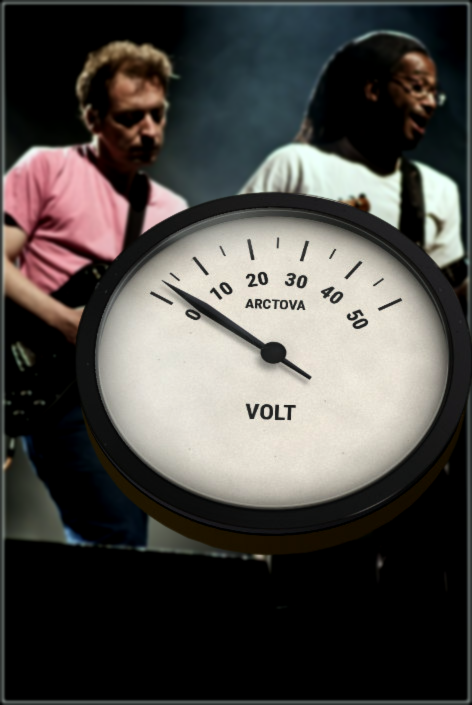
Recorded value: V 2.5
